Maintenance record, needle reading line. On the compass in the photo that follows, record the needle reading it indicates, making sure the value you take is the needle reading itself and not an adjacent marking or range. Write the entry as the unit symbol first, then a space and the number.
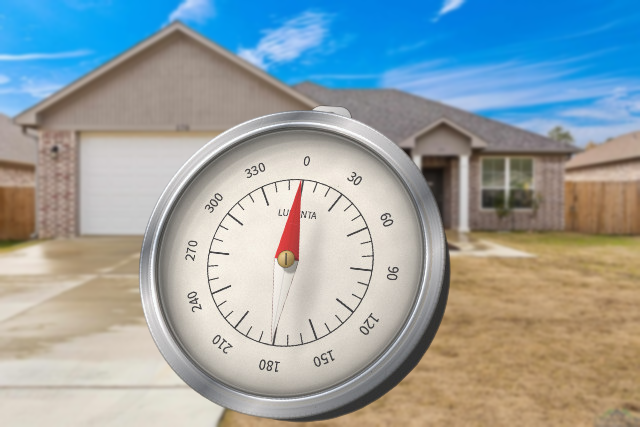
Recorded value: ° 0
